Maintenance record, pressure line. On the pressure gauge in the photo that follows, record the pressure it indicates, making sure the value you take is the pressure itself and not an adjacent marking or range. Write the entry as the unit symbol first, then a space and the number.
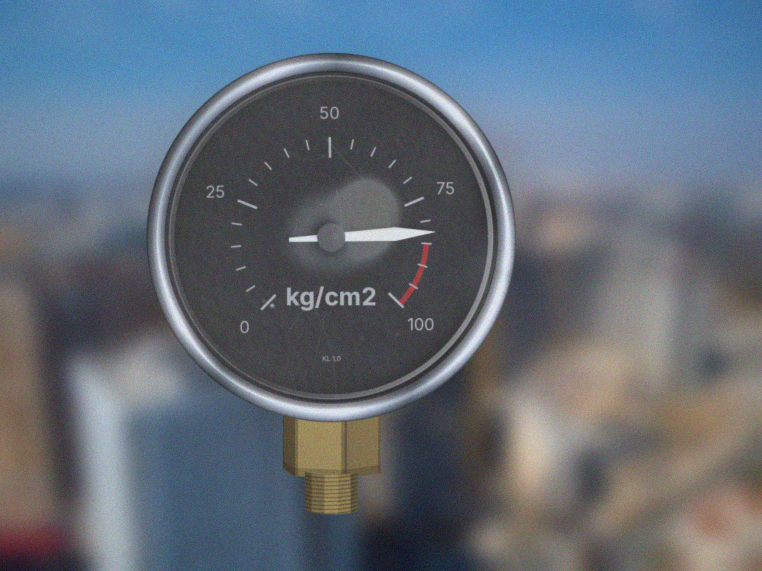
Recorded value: kg/cm² 82.5
